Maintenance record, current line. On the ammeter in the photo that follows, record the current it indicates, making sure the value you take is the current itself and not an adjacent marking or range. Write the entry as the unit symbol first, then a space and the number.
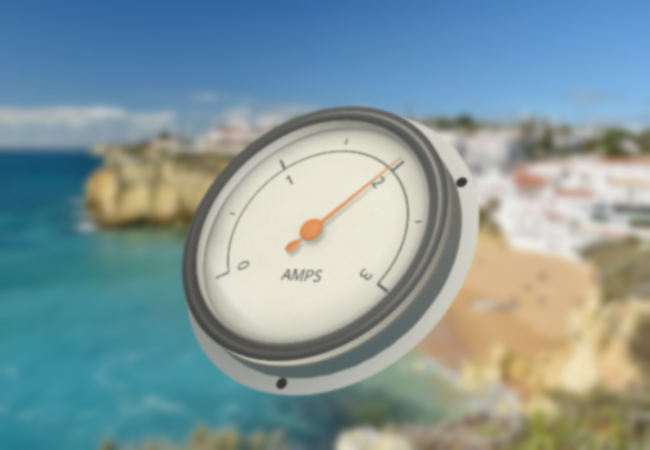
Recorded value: A 2
